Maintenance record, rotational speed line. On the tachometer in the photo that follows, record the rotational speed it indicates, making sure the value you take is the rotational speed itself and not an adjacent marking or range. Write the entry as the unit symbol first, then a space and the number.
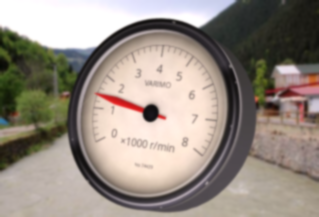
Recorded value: rpm 1400
